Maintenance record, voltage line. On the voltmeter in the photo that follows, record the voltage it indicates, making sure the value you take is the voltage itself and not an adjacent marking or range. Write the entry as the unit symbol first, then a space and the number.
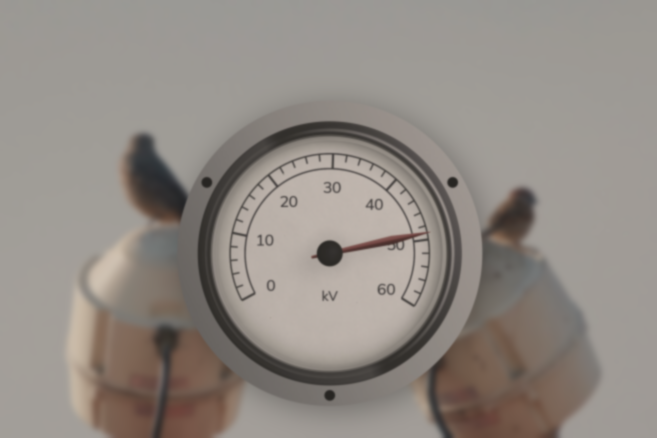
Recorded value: kV 49
